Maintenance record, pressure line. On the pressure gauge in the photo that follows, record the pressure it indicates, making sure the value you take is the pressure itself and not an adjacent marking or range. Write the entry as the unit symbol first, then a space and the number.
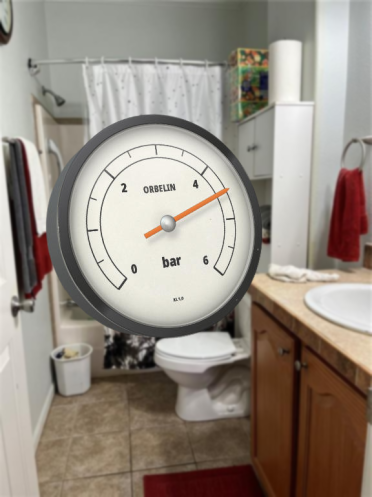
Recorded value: bar 4.5
